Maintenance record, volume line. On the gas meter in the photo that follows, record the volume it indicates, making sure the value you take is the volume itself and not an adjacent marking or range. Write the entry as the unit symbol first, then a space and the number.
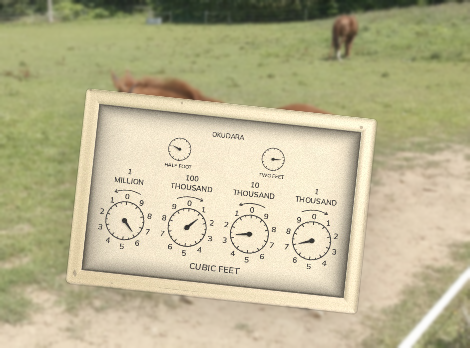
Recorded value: ft³ 612700
